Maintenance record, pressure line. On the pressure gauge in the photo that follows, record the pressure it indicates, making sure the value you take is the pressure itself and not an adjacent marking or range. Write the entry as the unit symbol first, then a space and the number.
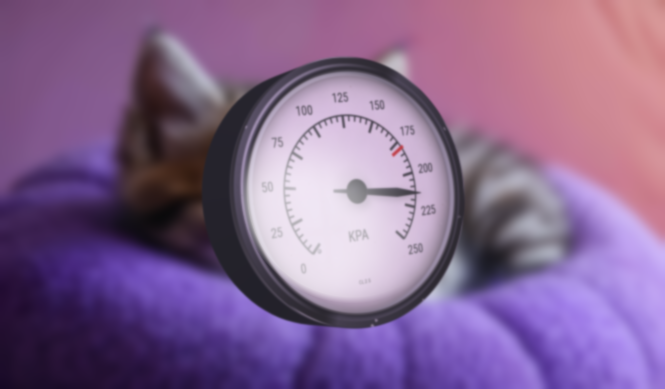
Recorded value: kPa 215
